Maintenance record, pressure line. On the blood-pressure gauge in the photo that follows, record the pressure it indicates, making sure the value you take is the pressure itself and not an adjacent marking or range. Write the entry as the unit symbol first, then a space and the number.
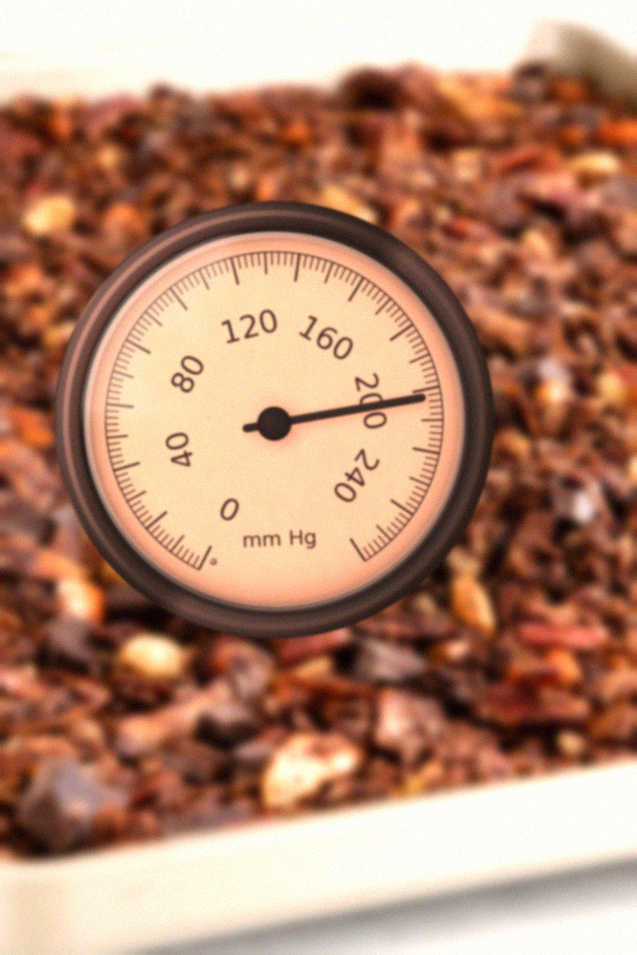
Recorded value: mmHg 202
